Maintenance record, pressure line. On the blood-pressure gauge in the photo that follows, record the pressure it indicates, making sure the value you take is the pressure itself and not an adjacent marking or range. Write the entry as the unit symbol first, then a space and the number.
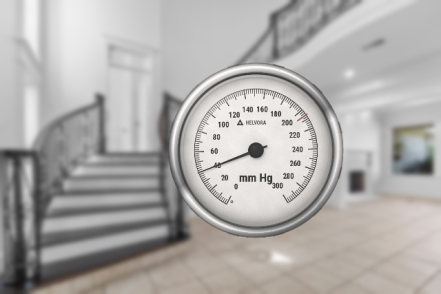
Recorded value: mmHg 40
